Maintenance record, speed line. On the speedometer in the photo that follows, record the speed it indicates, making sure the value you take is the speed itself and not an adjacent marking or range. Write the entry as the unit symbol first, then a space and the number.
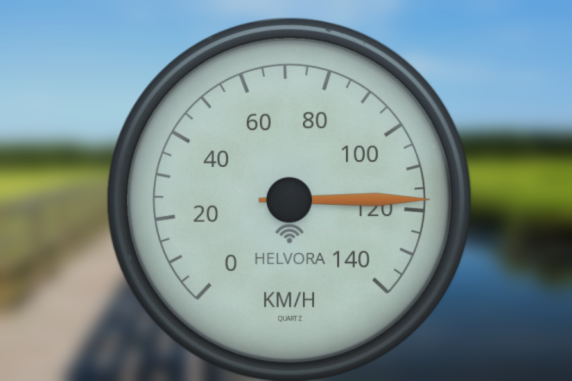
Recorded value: km/h 117.5
